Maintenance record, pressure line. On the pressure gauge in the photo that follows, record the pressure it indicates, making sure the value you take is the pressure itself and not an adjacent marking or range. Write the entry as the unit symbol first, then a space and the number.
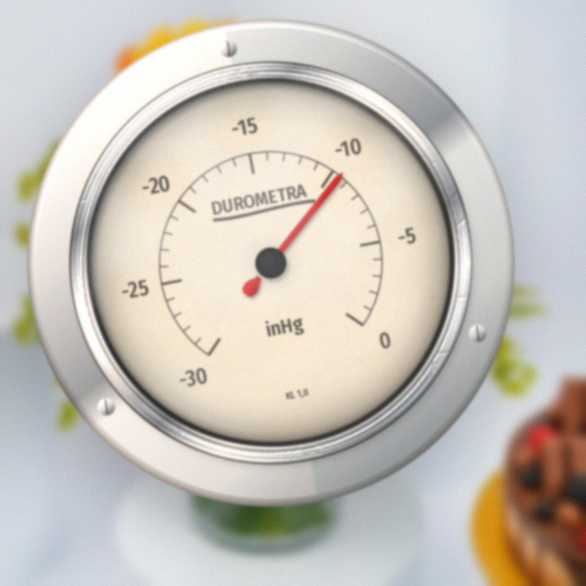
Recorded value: inHg -9.5
